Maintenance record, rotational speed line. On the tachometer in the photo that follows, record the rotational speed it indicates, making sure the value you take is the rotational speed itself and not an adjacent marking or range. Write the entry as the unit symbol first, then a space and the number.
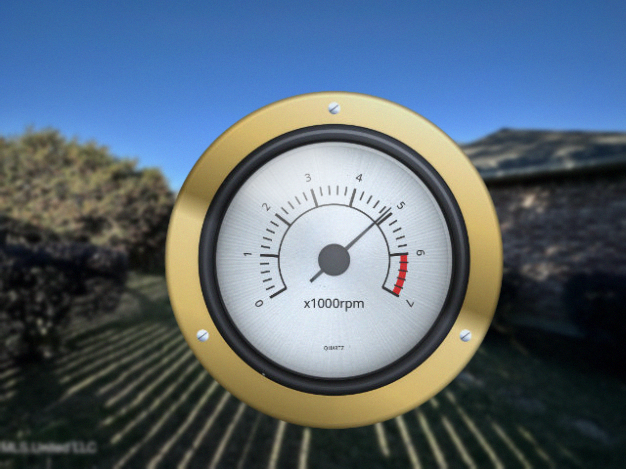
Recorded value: rpm 4900
